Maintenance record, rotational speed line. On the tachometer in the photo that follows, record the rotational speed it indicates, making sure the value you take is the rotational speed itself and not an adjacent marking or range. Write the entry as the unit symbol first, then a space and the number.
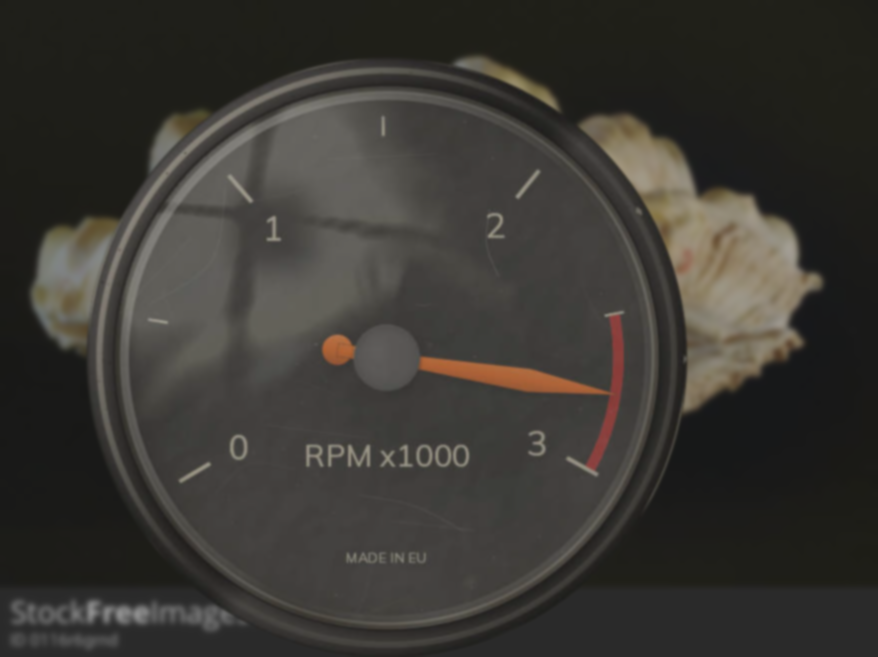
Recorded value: rpm 2750
